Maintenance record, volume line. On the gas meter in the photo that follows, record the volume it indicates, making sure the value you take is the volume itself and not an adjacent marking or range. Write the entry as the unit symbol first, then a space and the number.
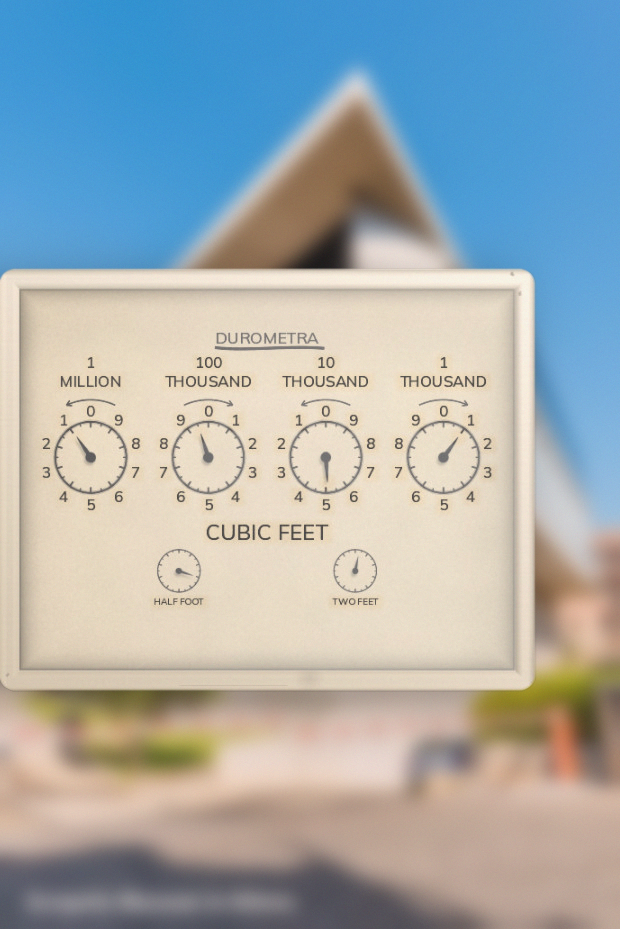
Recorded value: ft³ 95100
